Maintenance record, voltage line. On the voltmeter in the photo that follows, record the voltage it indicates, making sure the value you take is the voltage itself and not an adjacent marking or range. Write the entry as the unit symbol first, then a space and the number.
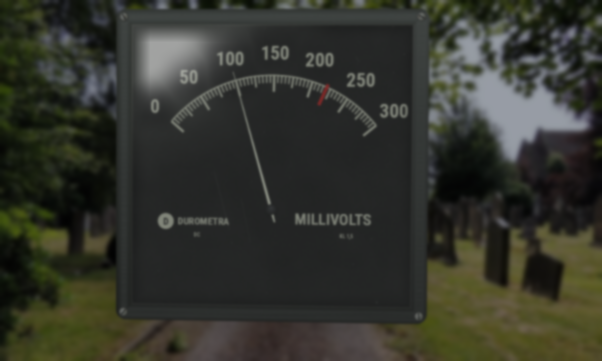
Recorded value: mV 100
